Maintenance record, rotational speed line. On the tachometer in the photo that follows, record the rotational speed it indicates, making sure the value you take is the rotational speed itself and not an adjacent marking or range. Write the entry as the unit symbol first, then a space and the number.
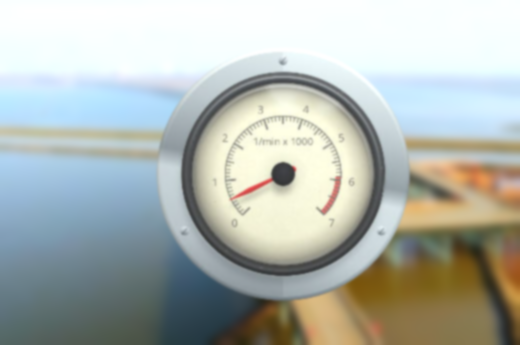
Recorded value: rpm 500
